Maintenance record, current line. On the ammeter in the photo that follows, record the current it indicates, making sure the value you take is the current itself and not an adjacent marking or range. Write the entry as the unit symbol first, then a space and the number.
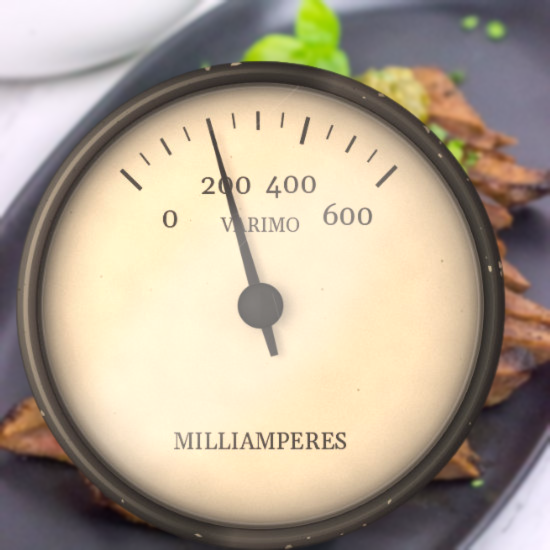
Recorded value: mA 200
